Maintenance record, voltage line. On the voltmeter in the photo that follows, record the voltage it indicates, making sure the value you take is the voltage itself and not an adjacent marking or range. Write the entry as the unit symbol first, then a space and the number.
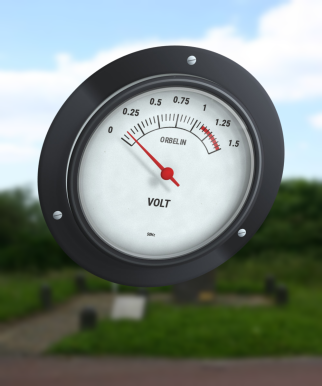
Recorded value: V 0.1
